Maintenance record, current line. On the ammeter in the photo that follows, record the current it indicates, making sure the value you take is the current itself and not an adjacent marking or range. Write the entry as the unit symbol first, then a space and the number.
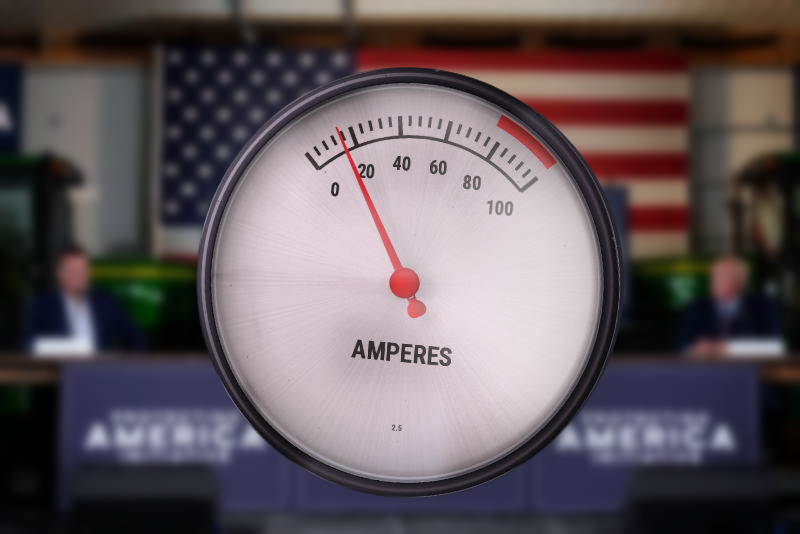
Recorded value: A 16
